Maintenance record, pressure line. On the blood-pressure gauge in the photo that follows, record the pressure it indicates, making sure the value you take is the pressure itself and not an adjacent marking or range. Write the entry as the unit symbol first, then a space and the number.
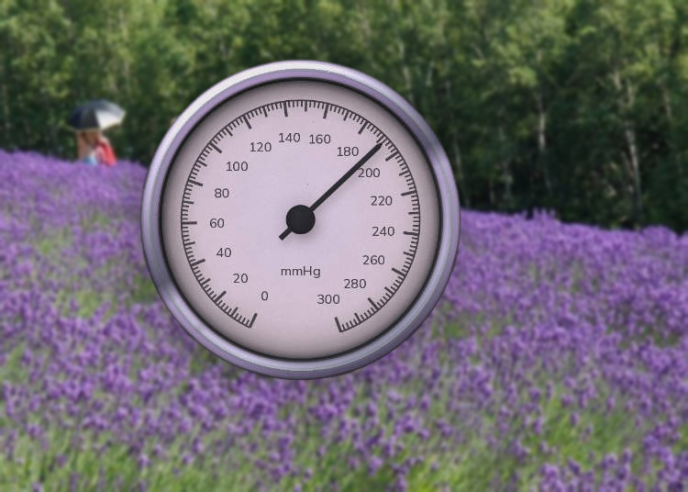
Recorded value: mmHg 192
